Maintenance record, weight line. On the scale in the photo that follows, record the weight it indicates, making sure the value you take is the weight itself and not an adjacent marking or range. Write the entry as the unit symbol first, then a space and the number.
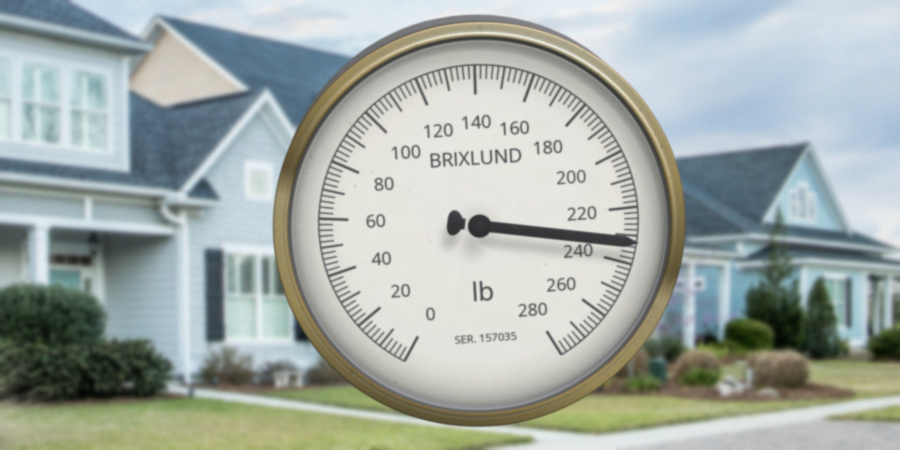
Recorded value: lb 232
